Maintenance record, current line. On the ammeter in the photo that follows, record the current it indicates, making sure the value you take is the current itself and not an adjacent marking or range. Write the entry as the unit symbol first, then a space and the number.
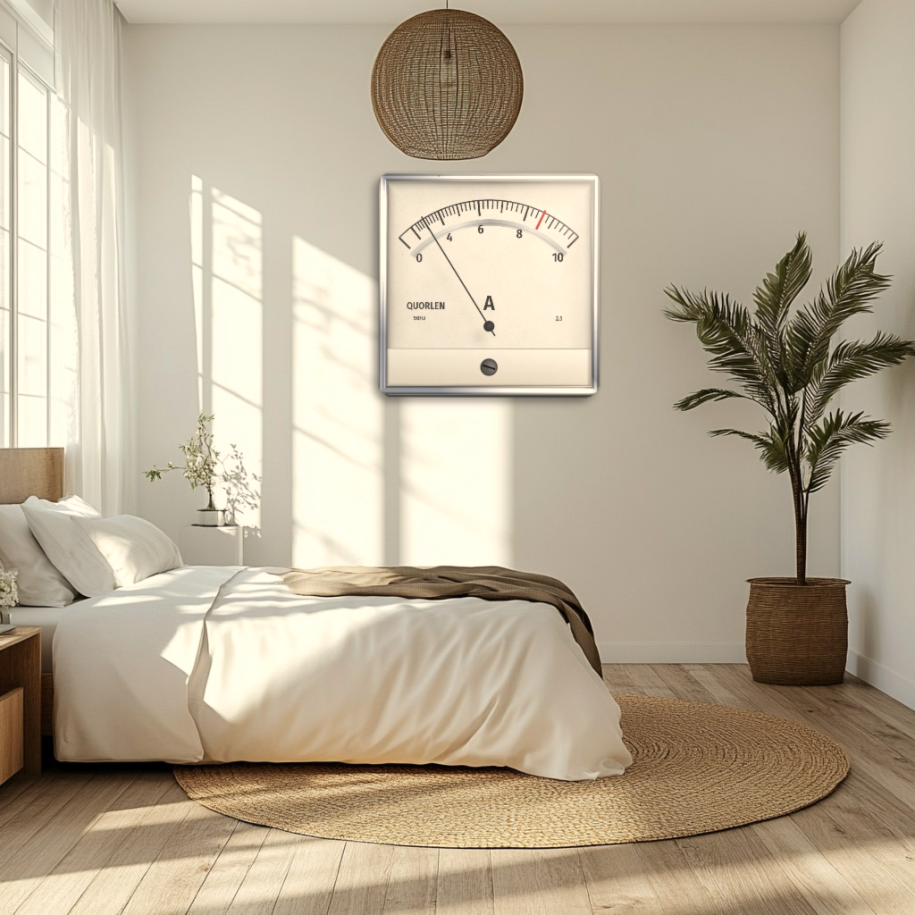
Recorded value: A 3
